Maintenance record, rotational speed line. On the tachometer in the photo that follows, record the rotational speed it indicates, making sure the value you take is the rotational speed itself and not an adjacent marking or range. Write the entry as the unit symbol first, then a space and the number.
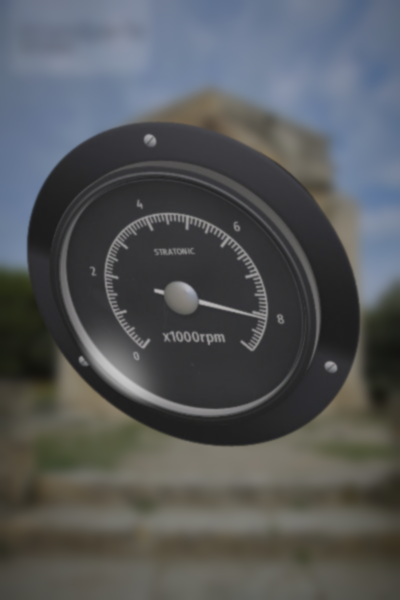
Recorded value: rpm 8000
